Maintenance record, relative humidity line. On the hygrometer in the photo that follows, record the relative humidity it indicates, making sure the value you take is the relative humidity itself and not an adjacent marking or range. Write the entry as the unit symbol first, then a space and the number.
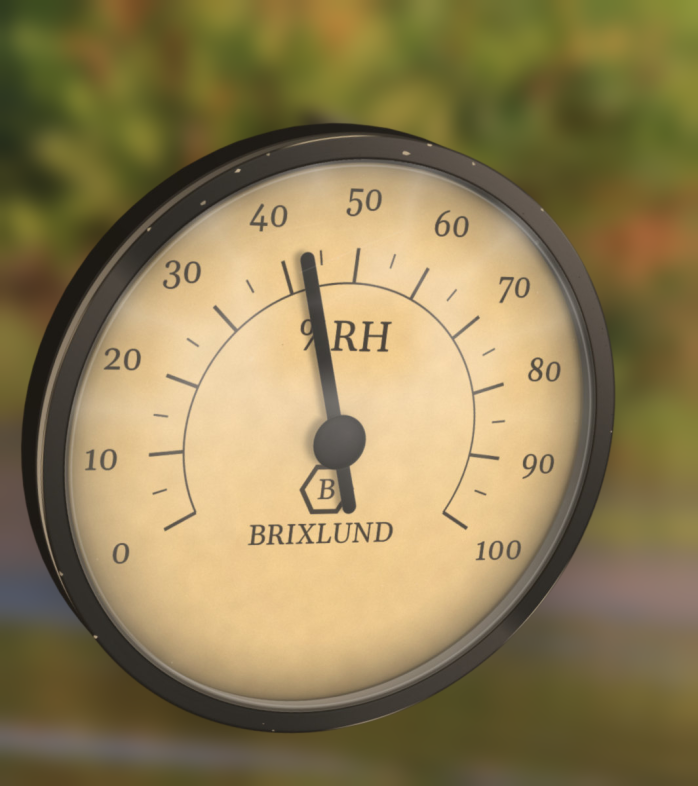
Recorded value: % 42.5
